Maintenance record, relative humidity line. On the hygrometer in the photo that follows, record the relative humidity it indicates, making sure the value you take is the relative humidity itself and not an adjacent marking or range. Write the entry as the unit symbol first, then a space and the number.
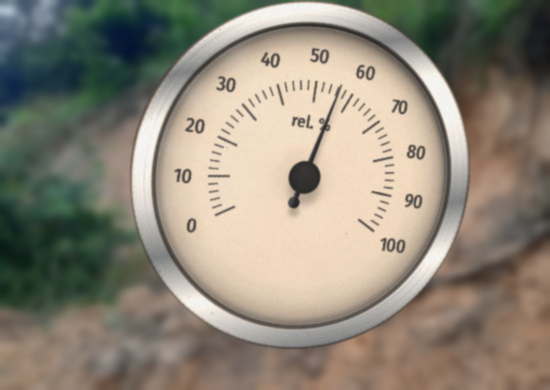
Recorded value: % 56
